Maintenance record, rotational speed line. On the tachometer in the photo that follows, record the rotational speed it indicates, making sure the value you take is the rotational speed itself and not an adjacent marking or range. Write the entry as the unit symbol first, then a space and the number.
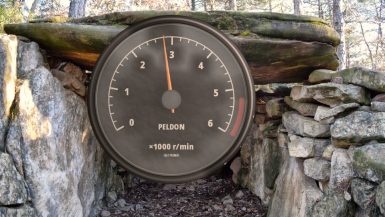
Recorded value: rpm 2800
